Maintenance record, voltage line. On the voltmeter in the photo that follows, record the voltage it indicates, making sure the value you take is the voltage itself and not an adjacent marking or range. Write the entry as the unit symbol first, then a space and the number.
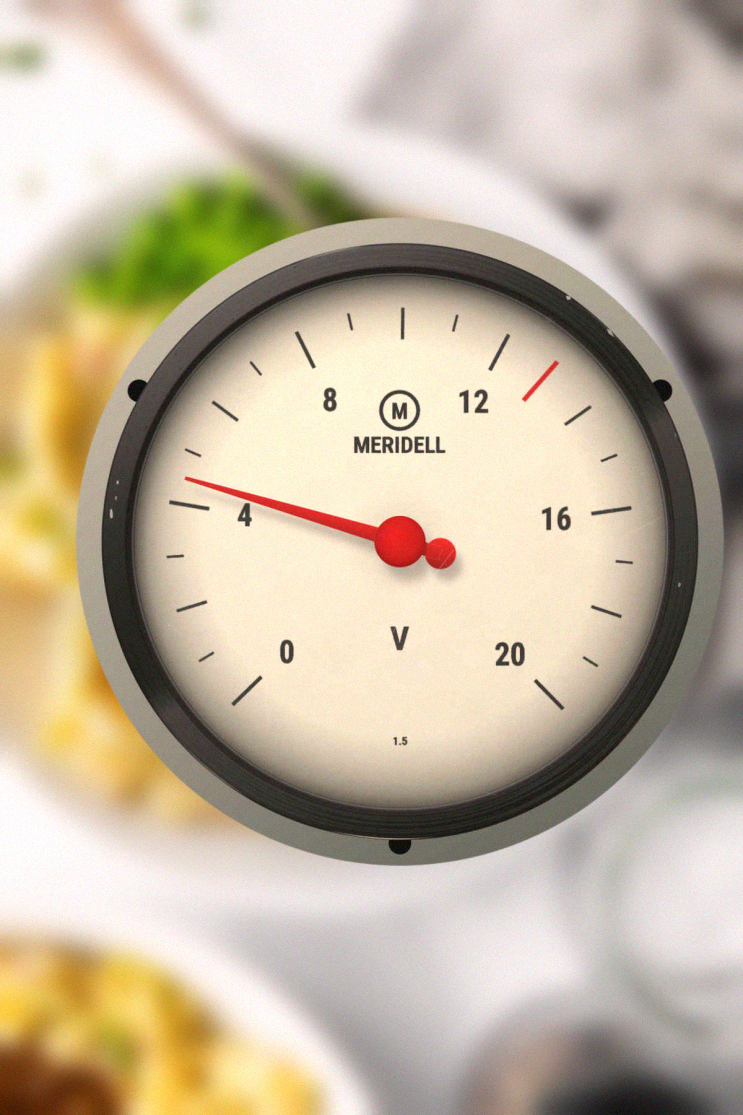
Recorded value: V 4.5
